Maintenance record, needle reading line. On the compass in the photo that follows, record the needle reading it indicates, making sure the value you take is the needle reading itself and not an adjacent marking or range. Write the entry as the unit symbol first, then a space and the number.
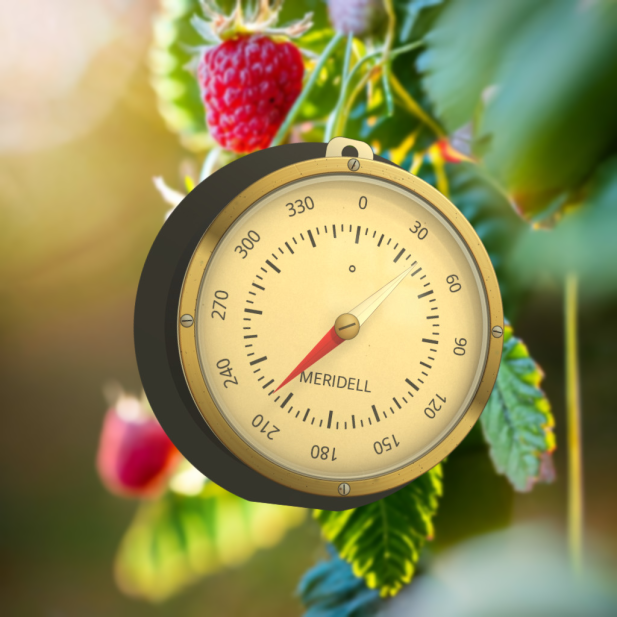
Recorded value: ° 220
